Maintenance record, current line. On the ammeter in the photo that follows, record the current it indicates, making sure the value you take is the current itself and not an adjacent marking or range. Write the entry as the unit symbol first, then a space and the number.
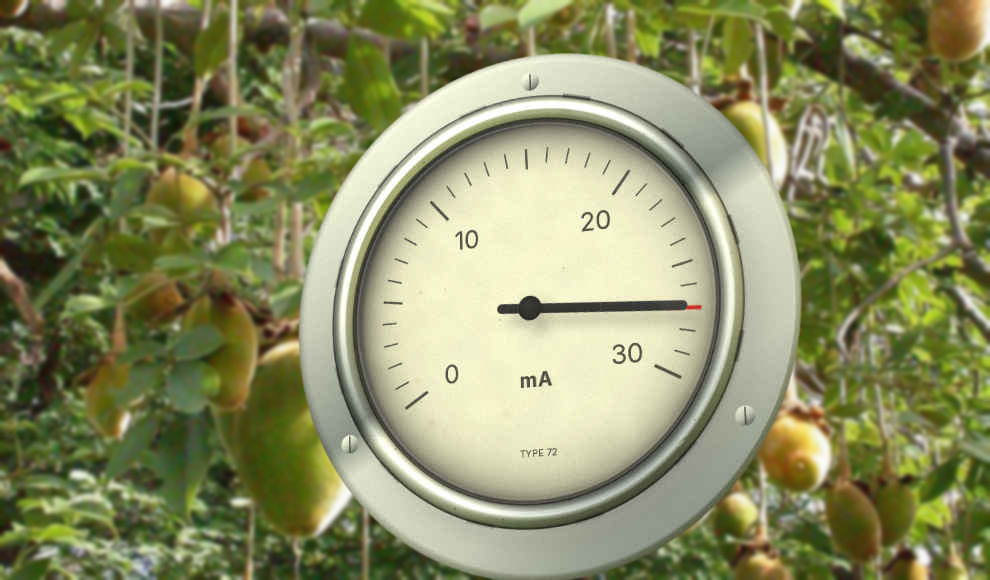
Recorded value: mA 27
